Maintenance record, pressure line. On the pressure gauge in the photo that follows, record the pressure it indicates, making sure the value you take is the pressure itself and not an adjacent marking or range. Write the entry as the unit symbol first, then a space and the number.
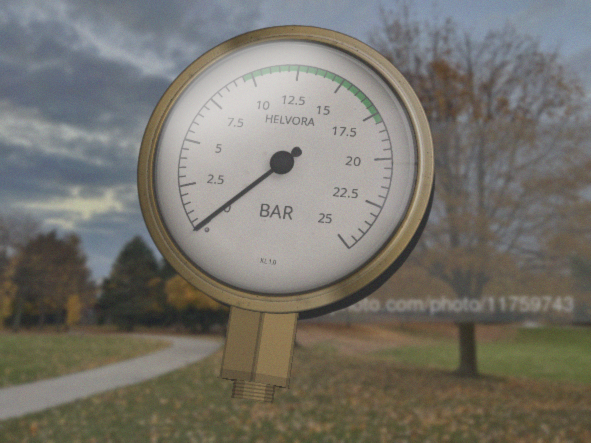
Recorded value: bar 0
